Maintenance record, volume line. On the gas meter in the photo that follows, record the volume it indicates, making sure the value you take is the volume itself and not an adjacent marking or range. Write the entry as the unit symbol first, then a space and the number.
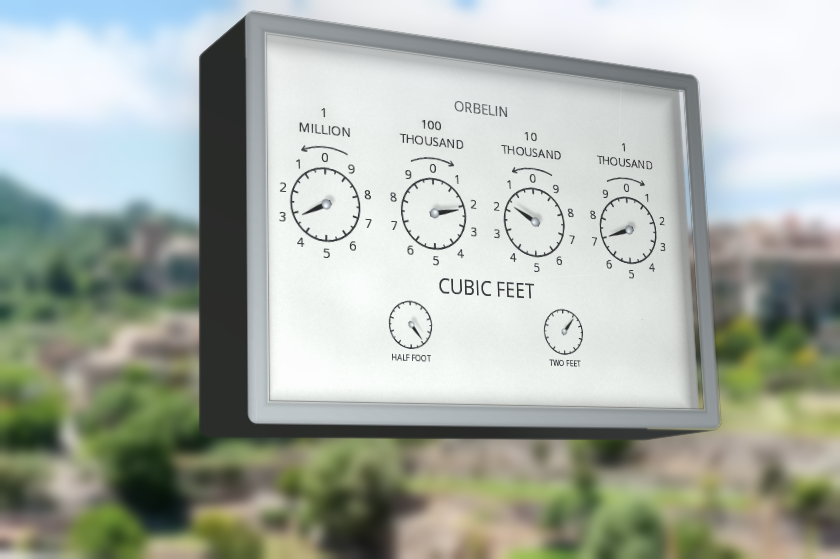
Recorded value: ft³ 321700
